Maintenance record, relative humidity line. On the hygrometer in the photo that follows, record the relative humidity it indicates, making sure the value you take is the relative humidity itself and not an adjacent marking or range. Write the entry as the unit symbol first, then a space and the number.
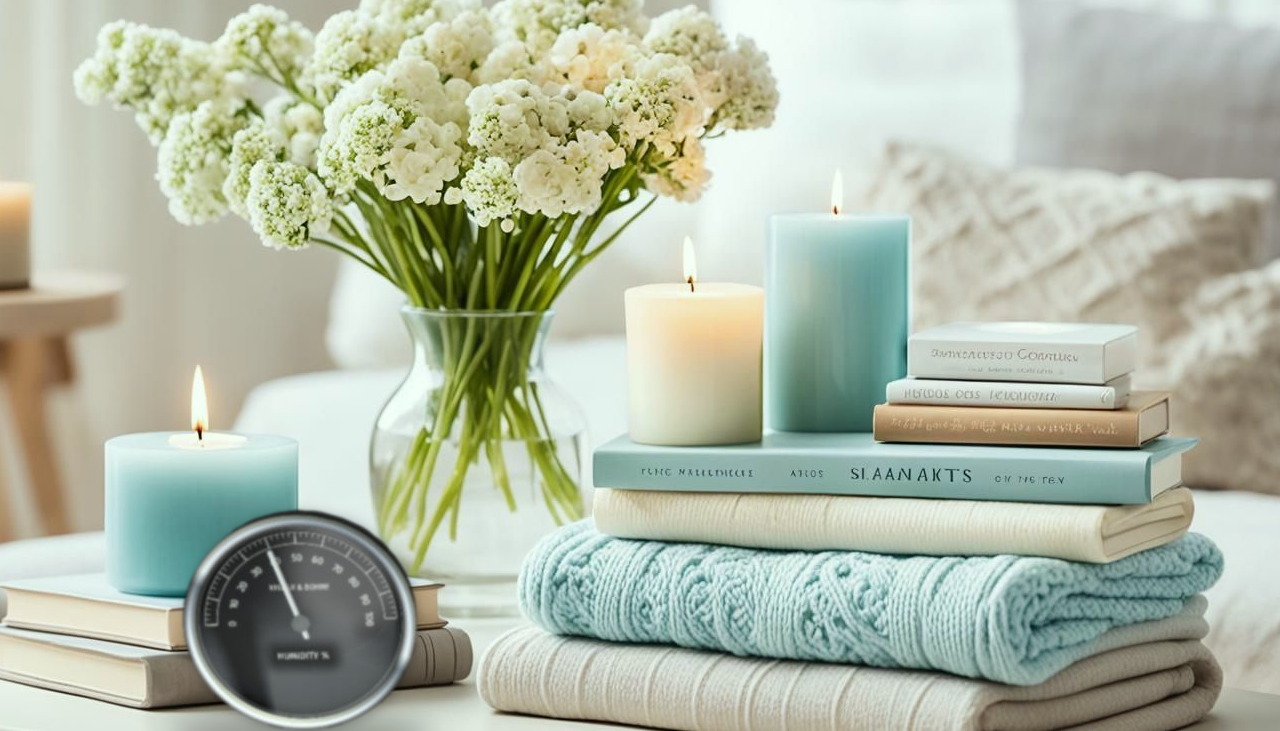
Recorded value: % 40
